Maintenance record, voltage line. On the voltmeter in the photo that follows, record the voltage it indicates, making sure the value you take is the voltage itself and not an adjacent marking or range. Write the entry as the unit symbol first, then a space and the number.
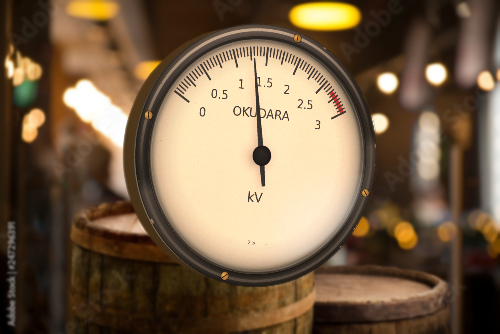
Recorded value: kV 1.25
